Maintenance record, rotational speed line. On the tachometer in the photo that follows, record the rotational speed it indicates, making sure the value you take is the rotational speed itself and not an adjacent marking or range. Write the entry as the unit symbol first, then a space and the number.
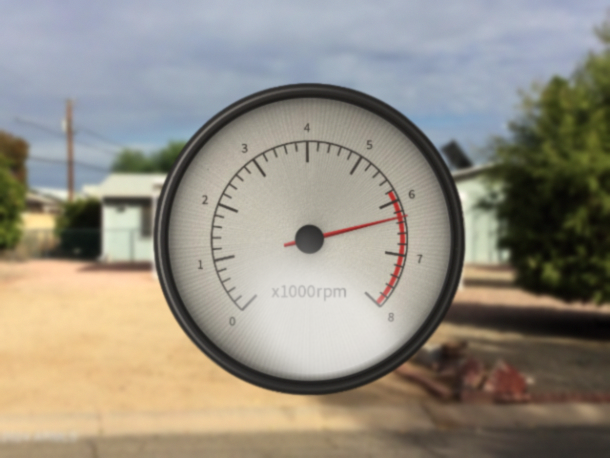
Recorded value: rpm 6300
